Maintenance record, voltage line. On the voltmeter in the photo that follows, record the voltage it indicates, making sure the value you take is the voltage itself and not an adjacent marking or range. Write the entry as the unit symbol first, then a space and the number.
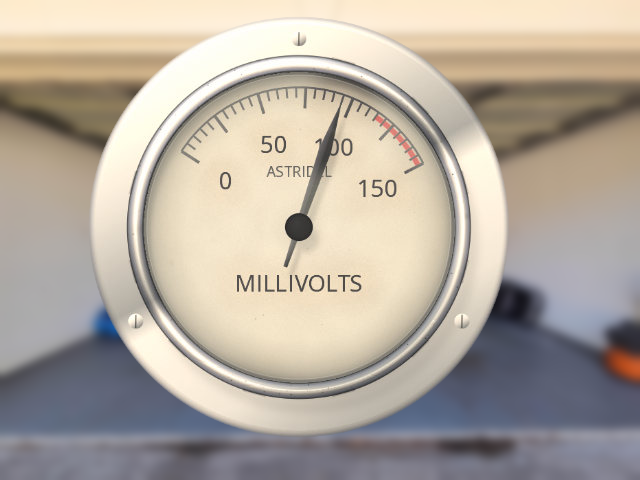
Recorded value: mV 95
